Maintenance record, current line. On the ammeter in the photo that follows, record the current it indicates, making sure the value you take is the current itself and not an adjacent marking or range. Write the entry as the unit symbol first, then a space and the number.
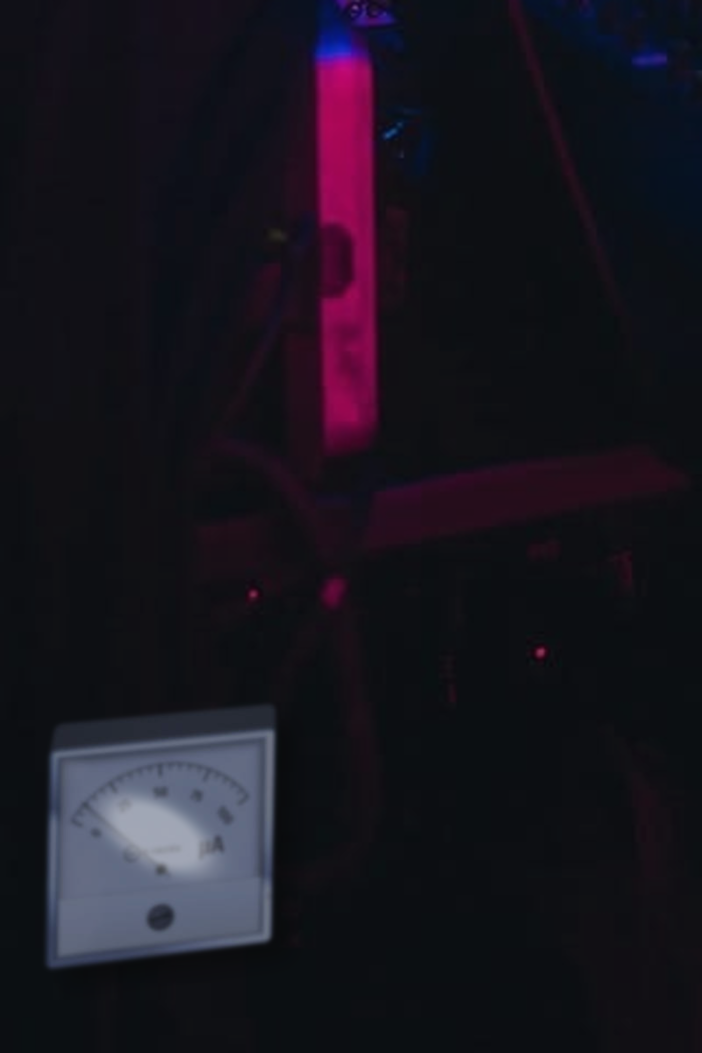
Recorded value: µA 10
